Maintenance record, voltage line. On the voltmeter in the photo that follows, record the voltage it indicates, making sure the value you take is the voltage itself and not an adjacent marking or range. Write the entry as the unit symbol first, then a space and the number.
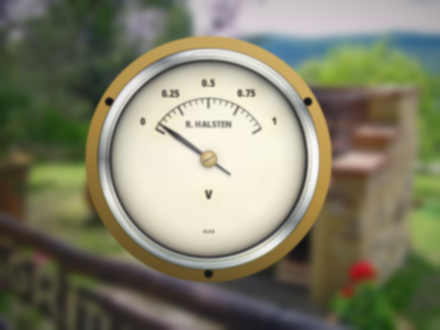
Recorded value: V 0.05
